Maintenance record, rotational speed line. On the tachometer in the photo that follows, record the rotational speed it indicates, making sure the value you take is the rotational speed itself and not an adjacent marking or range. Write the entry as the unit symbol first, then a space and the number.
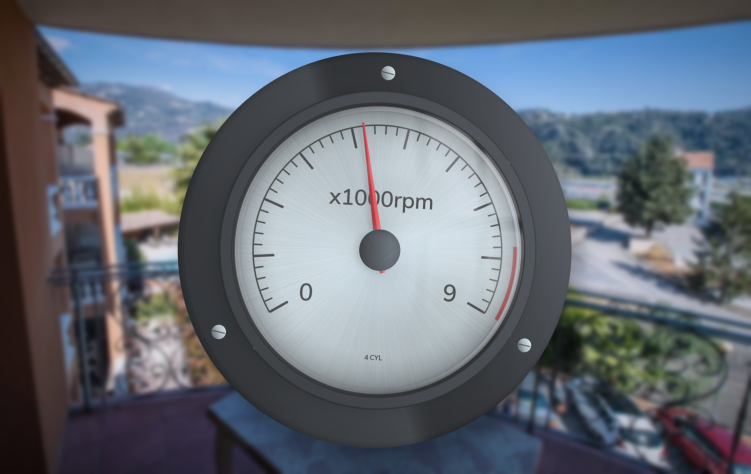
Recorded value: rpm 4200
